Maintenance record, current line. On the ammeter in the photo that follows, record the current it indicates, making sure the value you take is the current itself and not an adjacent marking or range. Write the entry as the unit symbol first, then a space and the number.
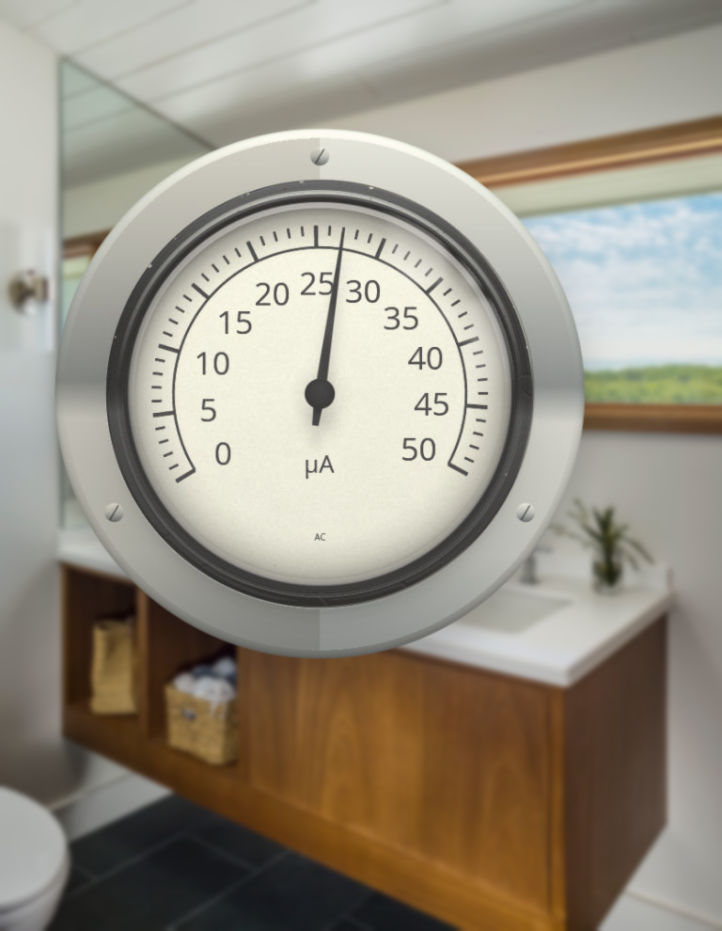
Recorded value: µA 27
